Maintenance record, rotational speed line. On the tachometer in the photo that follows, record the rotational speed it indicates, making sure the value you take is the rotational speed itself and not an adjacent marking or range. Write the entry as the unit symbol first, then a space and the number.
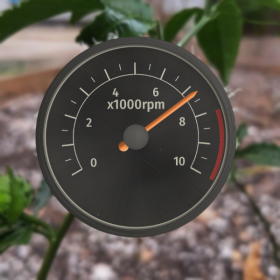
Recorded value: rpm 7250
